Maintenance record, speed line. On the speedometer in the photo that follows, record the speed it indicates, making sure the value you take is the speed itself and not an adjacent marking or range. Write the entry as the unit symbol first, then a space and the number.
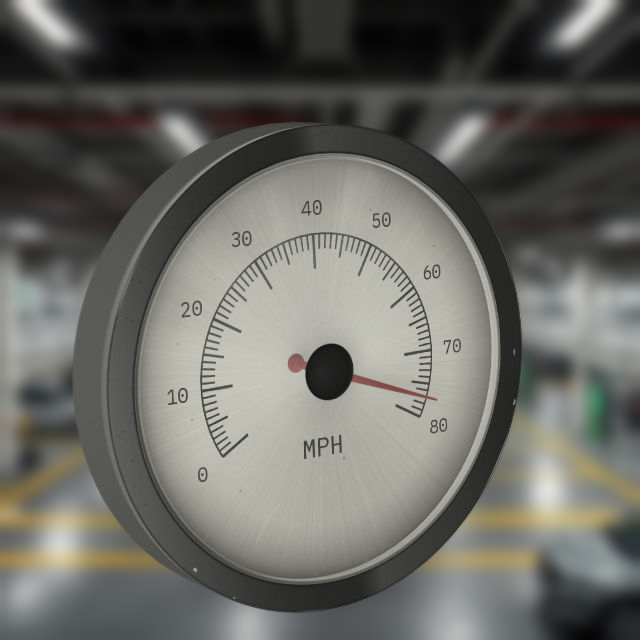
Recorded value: mph 77
